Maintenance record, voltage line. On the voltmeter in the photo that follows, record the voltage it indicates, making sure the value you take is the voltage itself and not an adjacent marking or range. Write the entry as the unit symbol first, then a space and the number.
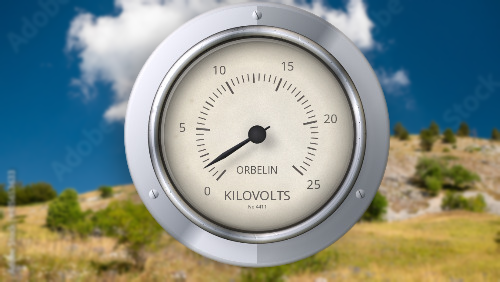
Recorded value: kV 1.5
